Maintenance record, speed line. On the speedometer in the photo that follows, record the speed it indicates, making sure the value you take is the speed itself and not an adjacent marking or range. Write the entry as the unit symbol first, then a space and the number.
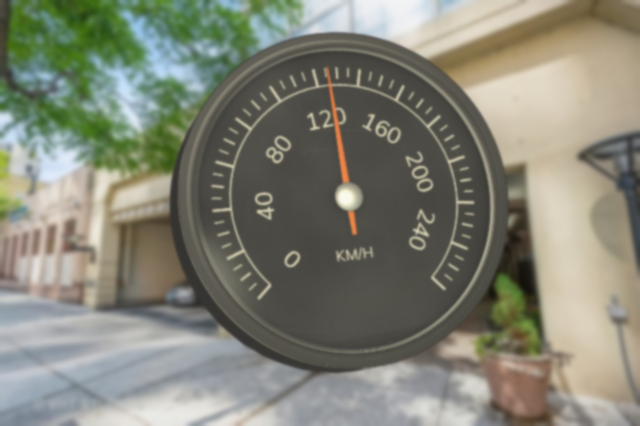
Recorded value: km/h 125
